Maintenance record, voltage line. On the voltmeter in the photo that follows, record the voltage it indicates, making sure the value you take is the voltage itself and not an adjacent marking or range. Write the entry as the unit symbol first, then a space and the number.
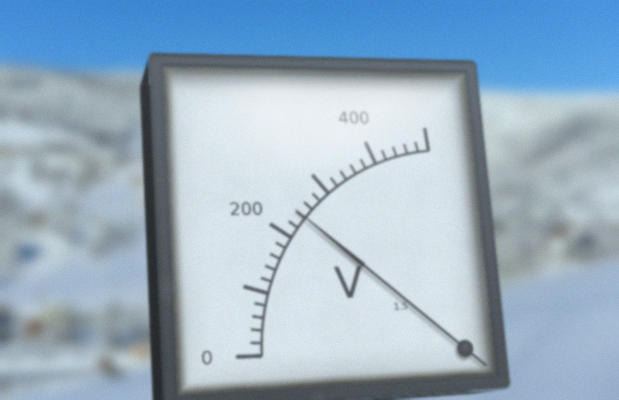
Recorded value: V 240
